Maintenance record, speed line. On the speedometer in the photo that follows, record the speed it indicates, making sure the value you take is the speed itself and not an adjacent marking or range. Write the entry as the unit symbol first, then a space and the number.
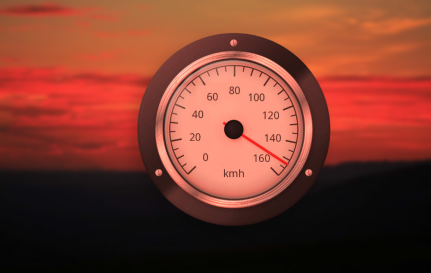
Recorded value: km/h 152.5
